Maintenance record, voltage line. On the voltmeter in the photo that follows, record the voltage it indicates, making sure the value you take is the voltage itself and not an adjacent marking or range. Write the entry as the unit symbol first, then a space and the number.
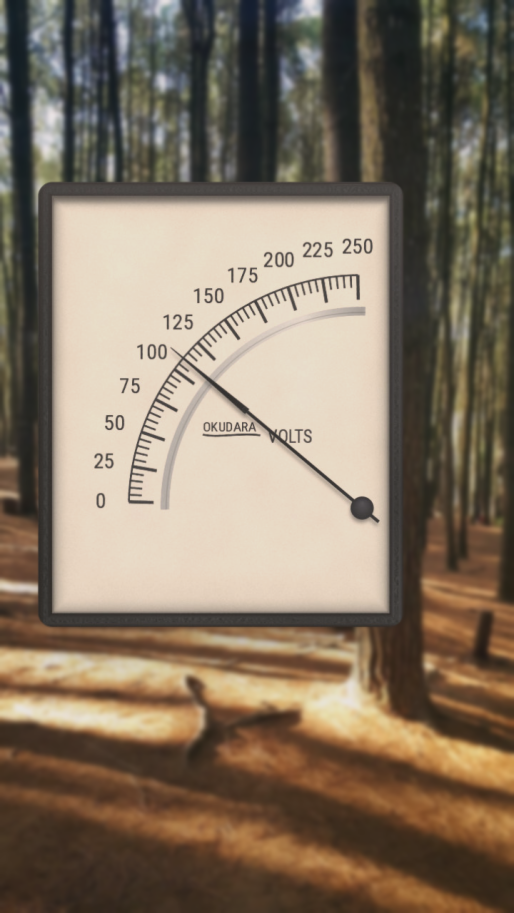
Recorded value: V 110
